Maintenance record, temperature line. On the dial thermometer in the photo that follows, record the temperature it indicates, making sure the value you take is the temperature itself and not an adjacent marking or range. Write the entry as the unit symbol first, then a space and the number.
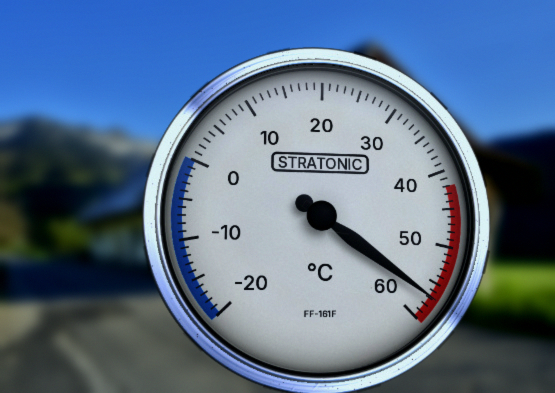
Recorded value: °C 57
